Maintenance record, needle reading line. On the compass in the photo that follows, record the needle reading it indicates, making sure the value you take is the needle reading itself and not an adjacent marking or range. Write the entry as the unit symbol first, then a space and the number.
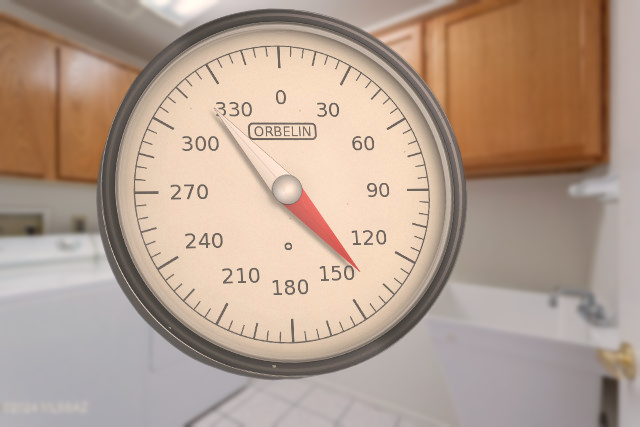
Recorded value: ° 140
